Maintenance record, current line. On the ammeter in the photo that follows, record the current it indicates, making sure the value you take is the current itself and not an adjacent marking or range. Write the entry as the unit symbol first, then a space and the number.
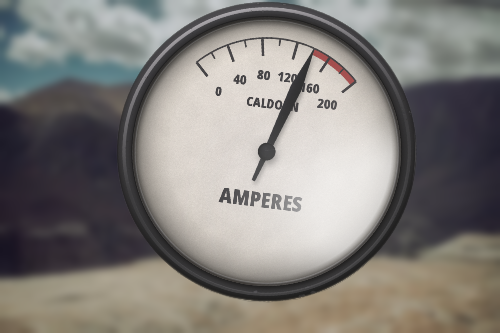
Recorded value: A 140
